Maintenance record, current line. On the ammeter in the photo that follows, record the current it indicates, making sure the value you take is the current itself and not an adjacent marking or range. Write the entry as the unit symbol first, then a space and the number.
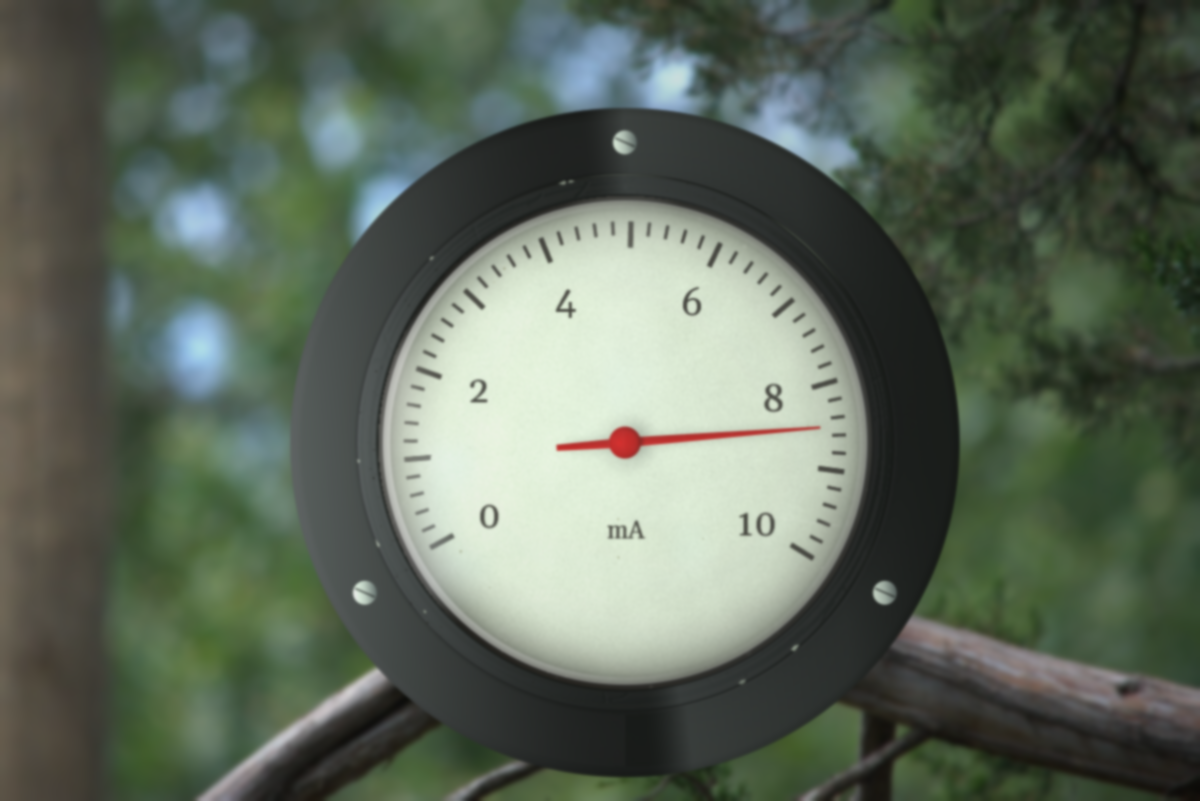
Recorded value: mA 8.5
